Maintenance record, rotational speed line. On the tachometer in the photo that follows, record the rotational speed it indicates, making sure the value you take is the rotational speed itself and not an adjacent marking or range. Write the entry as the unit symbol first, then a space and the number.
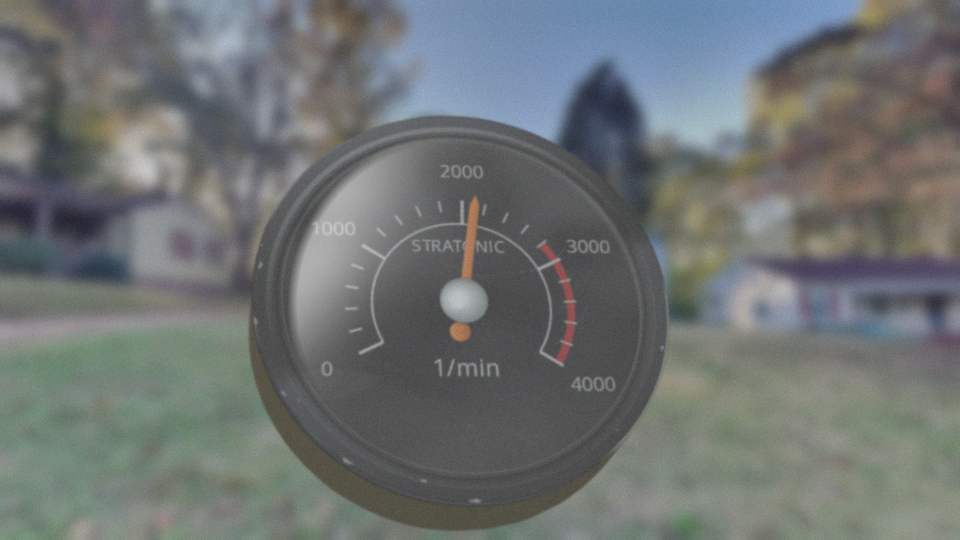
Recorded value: rpm 2100
